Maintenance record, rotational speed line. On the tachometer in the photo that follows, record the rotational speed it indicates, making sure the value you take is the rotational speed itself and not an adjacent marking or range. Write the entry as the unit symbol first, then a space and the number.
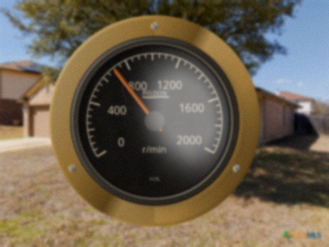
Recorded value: rpm 700
